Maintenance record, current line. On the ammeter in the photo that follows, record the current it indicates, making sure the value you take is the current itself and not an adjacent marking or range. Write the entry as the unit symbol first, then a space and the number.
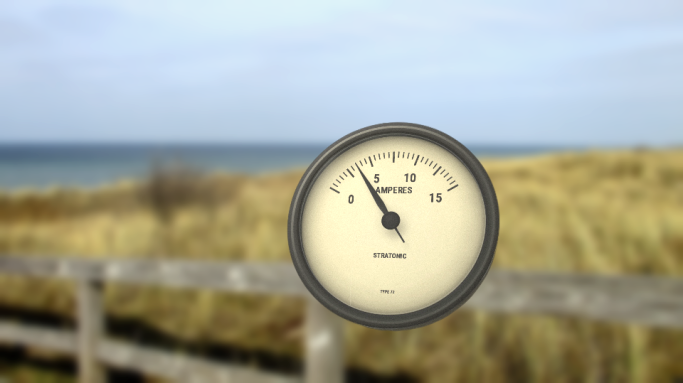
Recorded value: A 3.5
